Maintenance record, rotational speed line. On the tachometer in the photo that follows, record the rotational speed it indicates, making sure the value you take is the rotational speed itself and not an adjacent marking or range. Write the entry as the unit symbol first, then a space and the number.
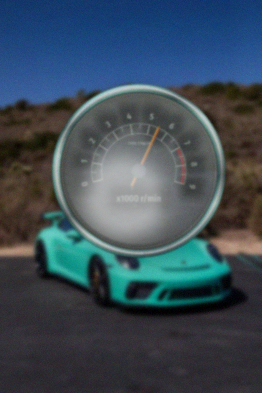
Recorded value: rpm 5500
